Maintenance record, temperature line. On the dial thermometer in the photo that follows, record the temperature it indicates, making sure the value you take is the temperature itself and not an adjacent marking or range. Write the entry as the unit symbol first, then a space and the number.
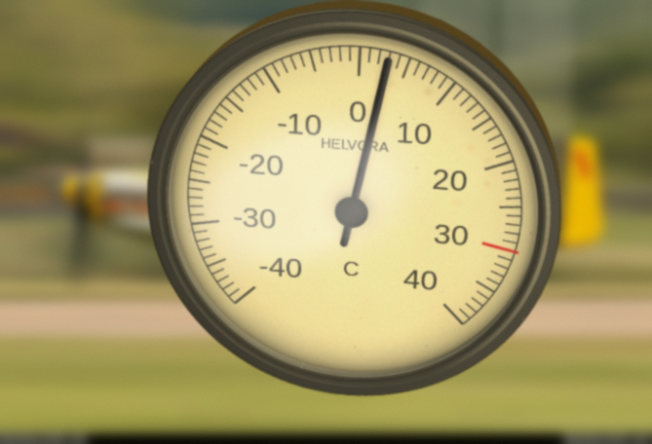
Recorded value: °C 3
